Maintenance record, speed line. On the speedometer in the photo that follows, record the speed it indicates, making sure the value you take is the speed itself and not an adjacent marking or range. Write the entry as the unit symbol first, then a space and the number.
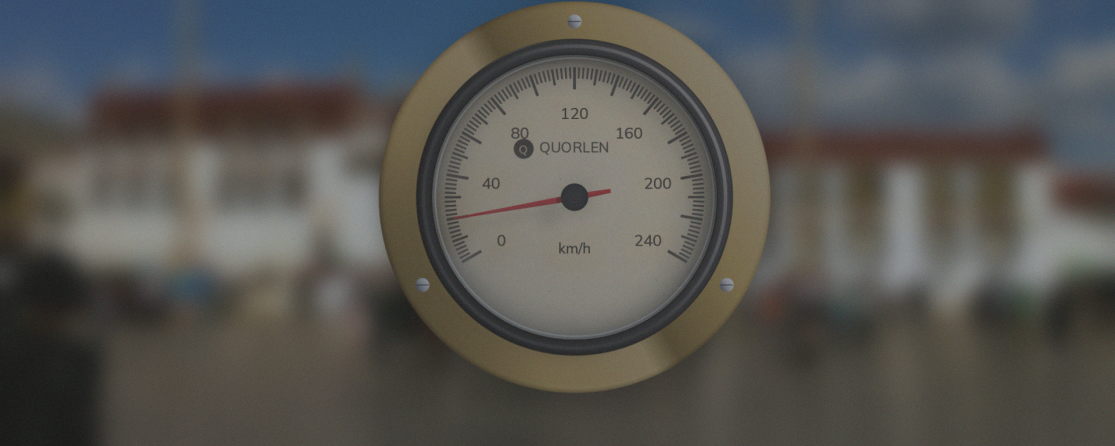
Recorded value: km/h 20
